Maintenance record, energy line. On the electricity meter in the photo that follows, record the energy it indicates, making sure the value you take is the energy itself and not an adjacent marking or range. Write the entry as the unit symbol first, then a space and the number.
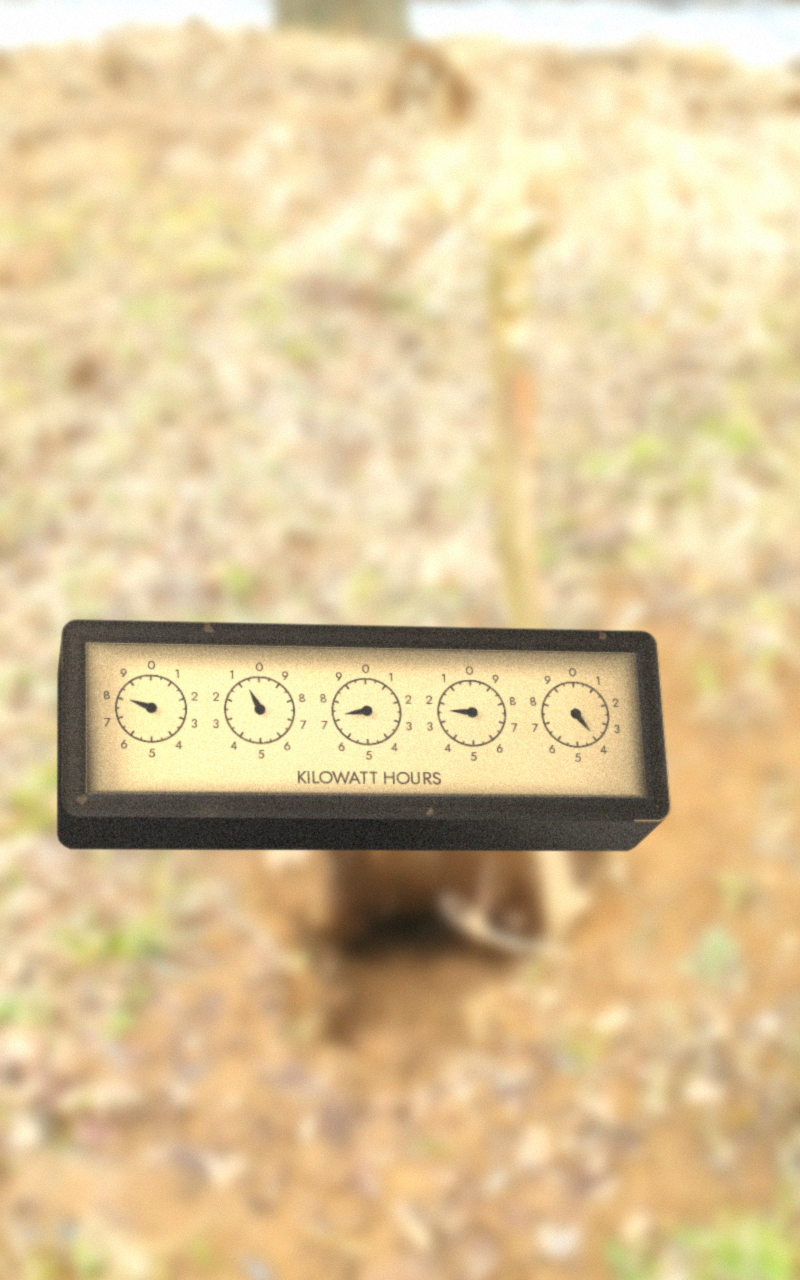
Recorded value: kWh 80724
